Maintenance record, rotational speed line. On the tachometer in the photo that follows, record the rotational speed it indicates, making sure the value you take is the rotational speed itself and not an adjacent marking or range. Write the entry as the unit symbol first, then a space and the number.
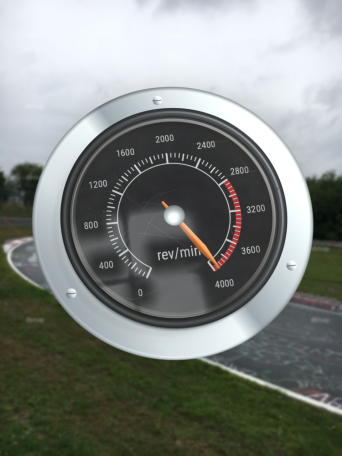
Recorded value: rpm 3950
